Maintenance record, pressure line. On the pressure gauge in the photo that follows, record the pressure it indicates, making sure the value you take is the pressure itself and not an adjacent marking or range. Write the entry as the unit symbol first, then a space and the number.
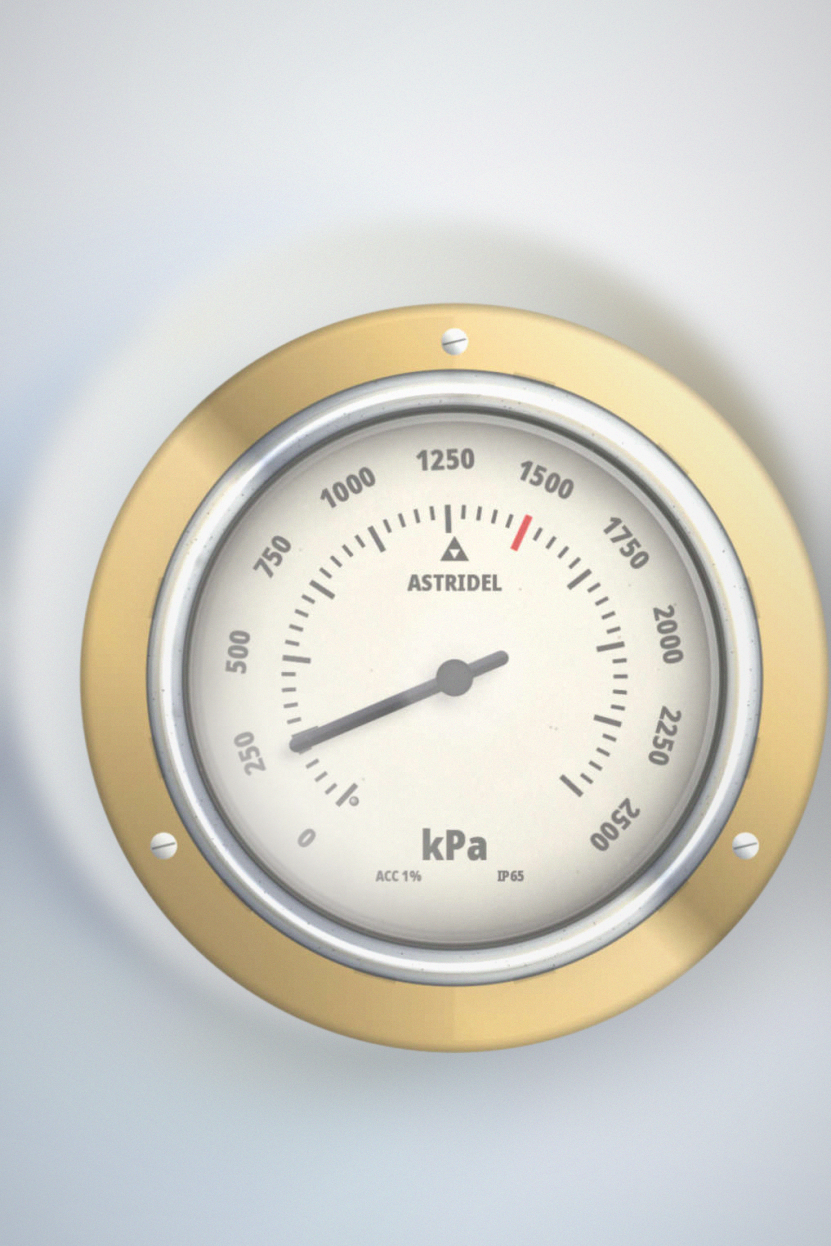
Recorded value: kPa 225
